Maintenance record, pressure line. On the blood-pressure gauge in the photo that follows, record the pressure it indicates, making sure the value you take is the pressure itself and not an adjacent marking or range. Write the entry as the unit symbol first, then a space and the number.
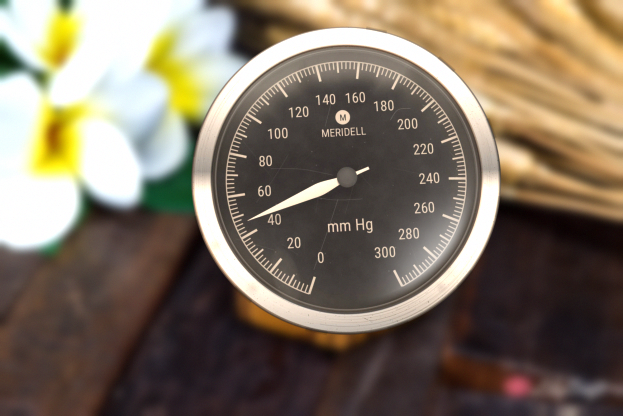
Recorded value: mmHg 46
